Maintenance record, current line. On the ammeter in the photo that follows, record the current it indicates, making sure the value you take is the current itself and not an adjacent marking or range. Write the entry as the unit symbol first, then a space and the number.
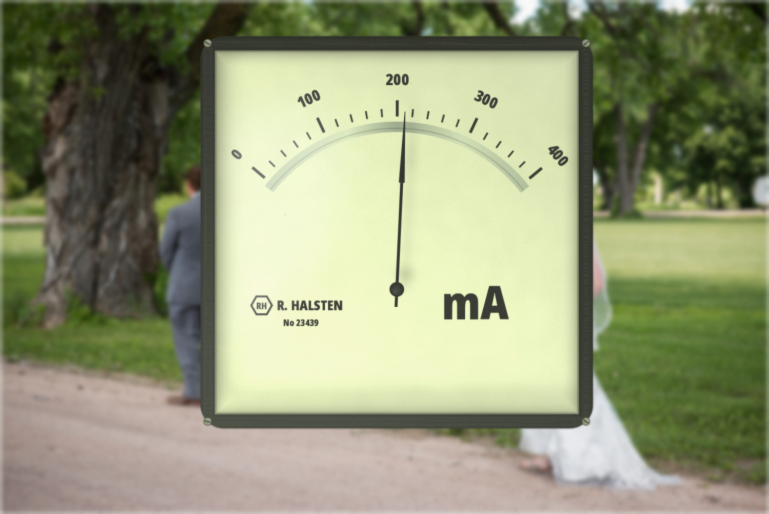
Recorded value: mA 210
